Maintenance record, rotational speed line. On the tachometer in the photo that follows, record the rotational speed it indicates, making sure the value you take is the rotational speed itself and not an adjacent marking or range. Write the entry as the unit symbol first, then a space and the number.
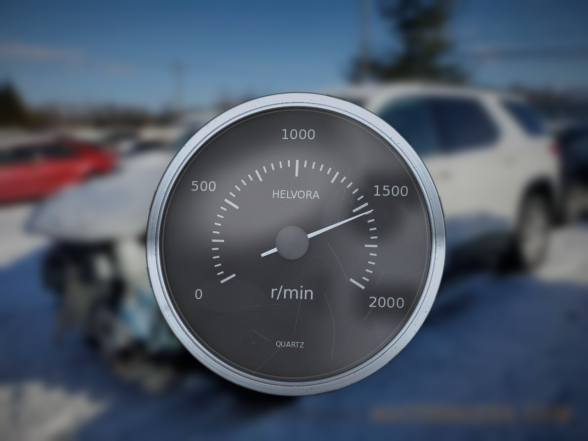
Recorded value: rpm 1550
